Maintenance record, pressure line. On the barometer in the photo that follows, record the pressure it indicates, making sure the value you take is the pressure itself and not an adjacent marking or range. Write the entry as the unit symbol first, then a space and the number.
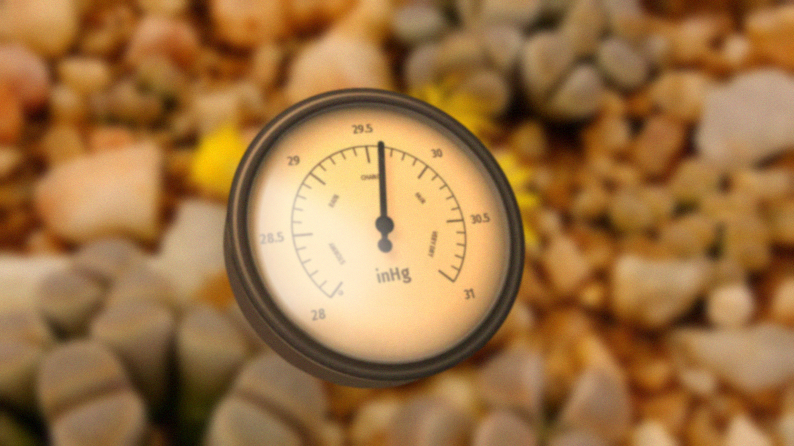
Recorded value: inHg 29.6
